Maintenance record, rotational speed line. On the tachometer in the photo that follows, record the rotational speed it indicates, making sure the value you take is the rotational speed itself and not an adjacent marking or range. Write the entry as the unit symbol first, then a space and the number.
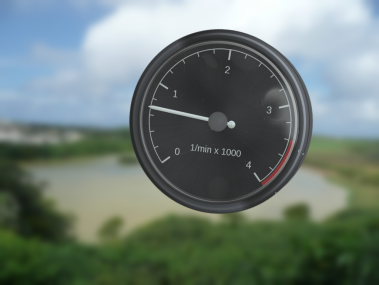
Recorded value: rpm 700
